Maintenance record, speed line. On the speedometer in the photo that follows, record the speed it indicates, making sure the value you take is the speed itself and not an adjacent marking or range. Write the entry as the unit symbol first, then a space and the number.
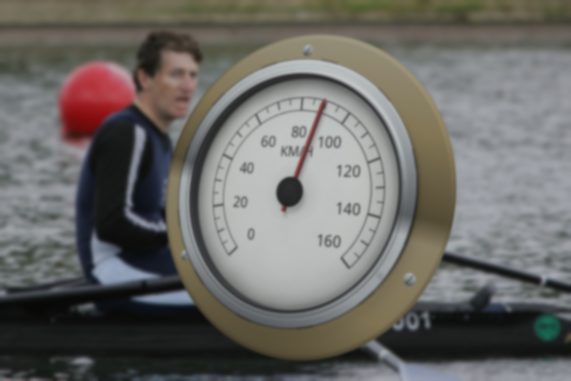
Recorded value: km/h 90
